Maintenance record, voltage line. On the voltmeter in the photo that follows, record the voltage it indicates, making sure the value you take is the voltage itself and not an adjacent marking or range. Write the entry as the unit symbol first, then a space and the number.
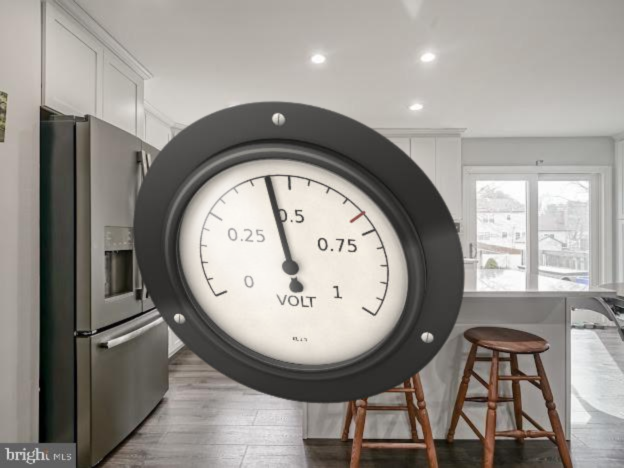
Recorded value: V 0.45
